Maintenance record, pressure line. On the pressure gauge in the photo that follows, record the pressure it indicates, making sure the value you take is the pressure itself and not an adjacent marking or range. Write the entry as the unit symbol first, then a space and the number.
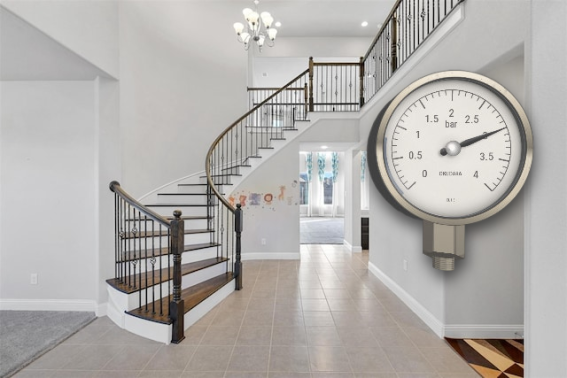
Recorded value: bar 3
